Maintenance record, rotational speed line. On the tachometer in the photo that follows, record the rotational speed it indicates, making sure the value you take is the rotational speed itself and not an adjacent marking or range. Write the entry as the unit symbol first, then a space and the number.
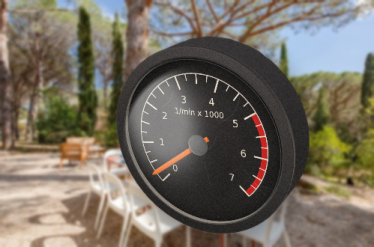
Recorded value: rpm 250
